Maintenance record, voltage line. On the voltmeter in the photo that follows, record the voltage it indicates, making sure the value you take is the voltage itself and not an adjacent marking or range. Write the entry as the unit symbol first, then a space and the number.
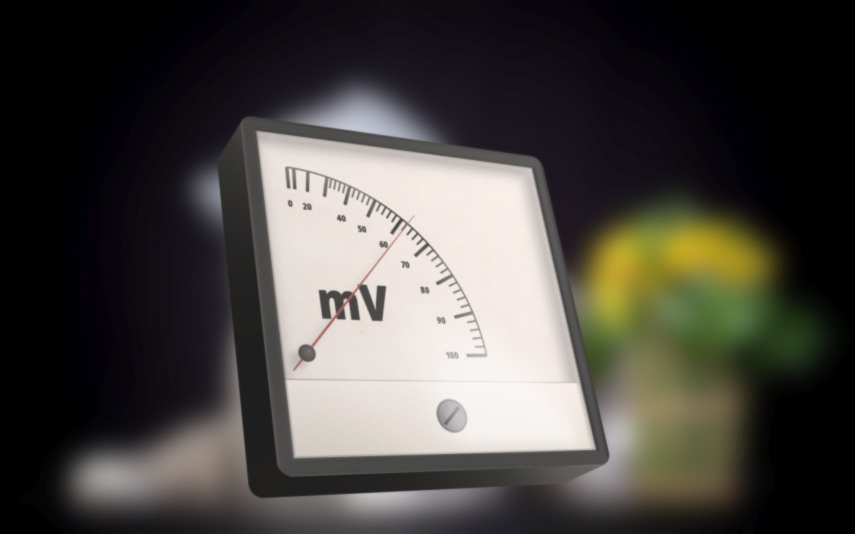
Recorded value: mV 62
